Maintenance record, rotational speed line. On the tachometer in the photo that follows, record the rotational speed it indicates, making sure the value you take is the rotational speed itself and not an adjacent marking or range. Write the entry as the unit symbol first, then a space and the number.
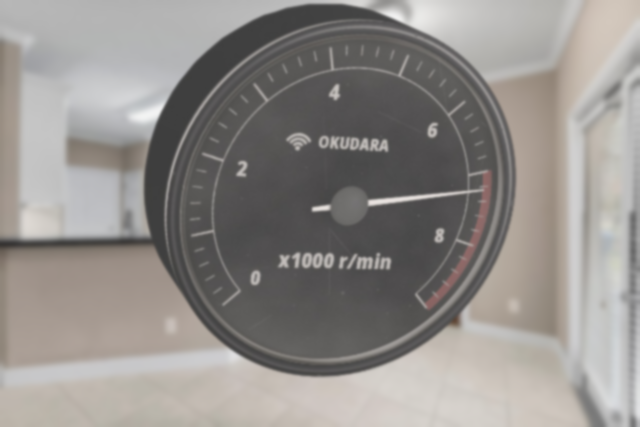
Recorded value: rpm 7200
